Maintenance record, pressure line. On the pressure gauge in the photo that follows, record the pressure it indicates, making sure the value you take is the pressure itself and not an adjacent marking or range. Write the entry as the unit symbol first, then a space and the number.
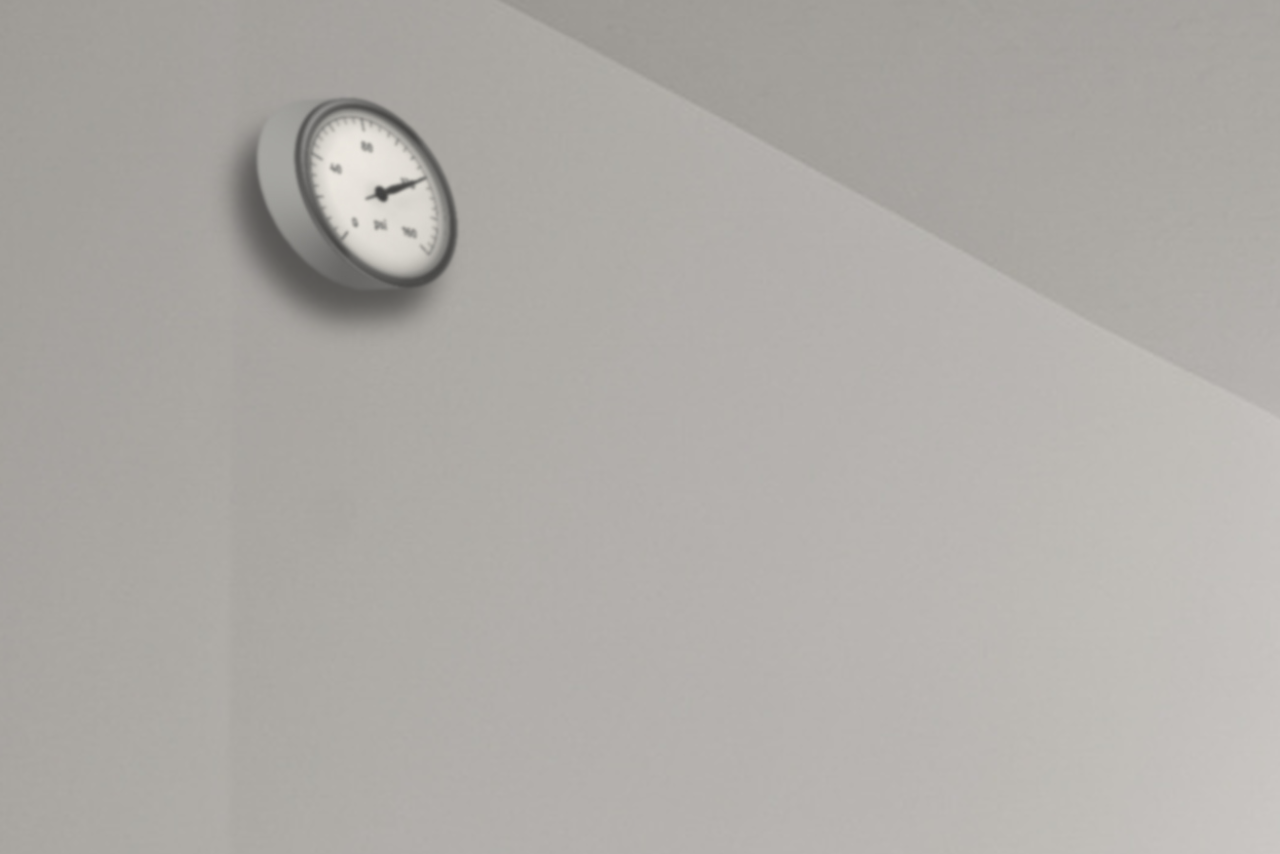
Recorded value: psi 120
